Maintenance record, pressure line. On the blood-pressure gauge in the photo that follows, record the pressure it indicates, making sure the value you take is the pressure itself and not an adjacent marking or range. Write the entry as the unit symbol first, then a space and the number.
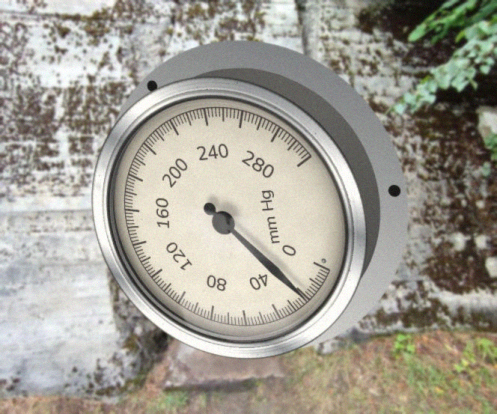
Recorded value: mmHg 20
